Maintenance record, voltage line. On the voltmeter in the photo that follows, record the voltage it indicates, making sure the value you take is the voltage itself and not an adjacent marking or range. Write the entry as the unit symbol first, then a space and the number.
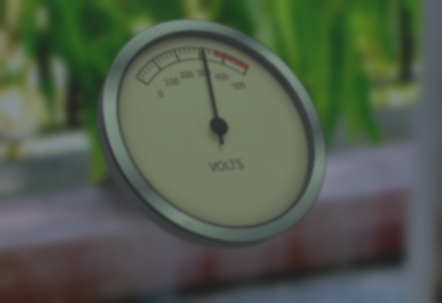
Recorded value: V 300
